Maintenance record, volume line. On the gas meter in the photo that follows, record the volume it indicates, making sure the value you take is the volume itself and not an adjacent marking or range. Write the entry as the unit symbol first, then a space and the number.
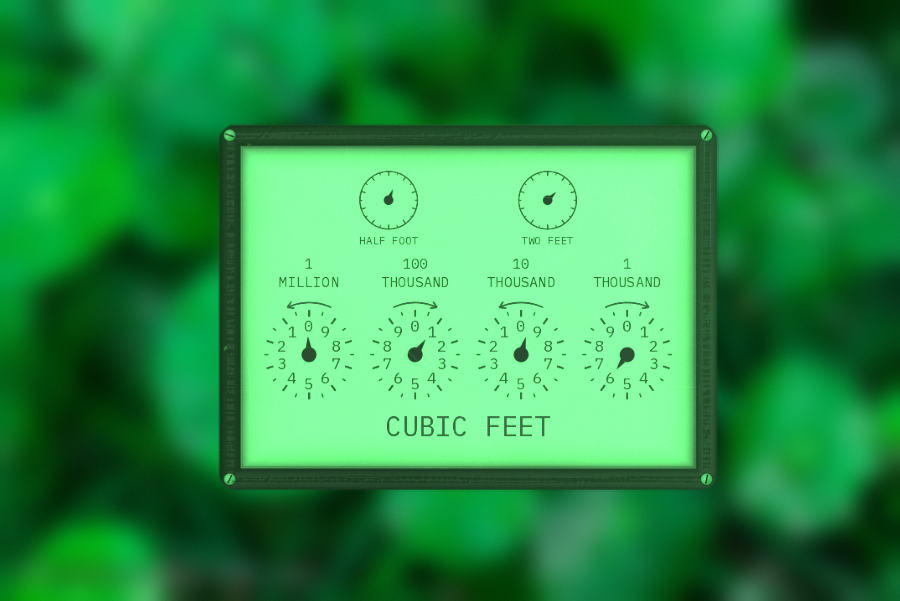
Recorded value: ft³ 9600
